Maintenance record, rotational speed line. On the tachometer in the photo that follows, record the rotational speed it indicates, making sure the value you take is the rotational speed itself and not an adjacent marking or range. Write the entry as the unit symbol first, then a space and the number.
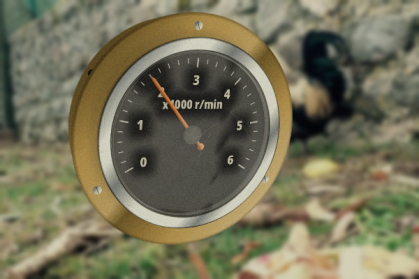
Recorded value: rpm 2000
